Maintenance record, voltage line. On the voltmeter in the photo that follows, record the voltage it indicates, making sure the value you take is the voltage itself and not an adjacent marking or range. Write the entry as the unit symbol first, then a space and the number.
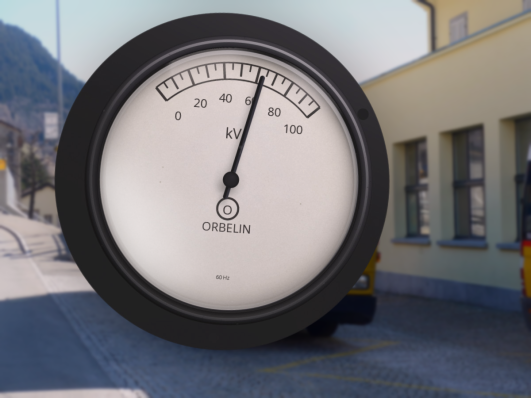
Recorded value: kV 62.5
